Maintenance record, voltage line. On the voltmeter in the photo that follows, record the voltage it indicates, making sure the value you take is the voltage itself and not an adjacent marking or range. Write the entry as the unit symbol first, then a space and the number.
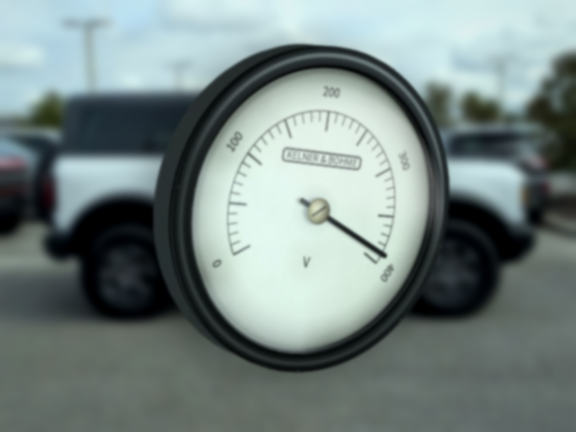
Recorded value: V 390
